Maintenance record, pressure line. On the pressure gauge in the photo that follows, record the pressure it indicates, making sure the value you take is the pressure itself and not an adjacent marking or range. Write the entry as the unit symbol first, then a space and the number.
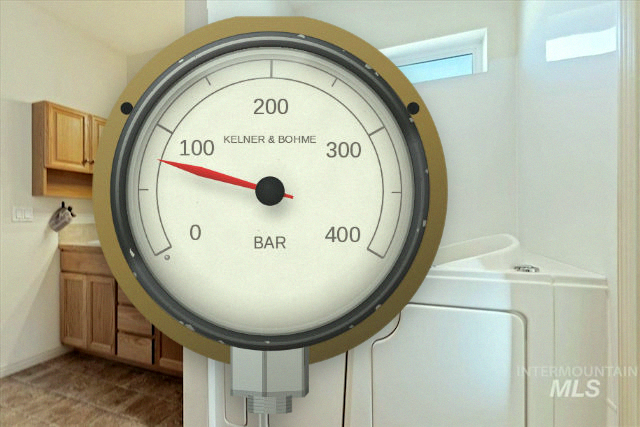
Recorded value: bar 75
